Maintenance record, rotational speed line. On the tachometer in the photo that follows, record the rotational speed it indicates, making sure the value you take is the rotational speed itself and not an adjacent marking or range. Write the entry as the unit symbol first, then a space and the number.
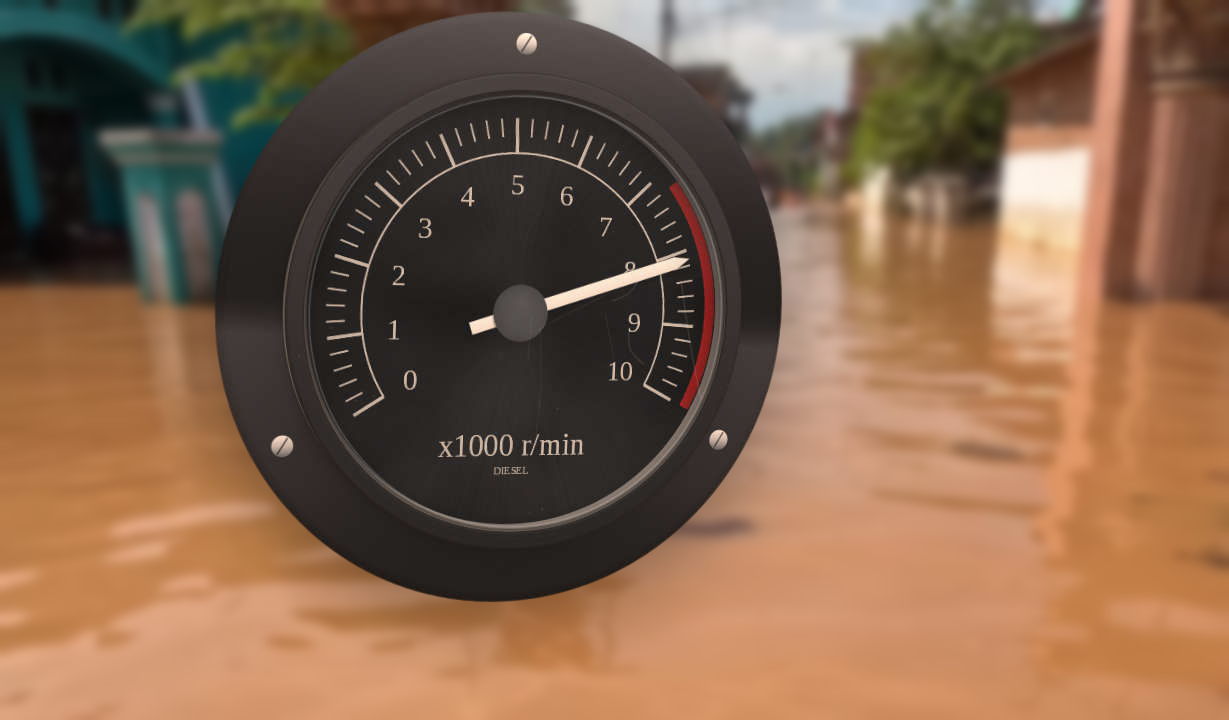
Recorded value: rpm 8100
